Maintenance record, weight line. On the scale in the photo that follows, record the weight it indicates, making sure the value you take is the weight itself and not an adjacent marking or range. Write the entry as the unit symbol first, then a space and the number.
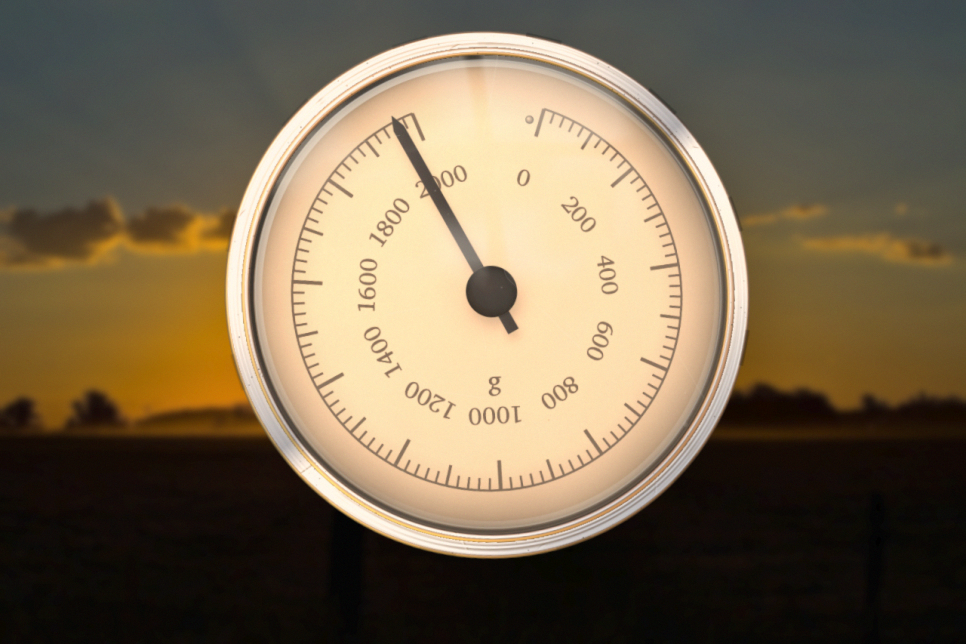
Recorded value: g 1960
